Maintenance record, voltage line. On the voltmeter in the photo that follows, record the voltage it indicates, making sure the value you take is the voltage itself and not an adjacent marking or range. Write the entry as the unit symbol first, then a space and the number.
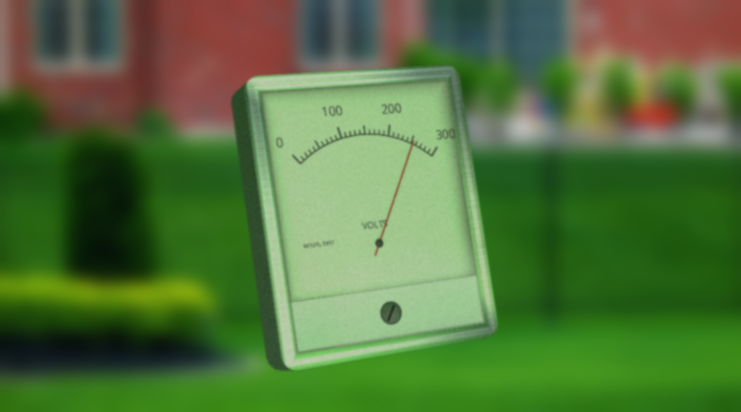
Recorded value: V 250
